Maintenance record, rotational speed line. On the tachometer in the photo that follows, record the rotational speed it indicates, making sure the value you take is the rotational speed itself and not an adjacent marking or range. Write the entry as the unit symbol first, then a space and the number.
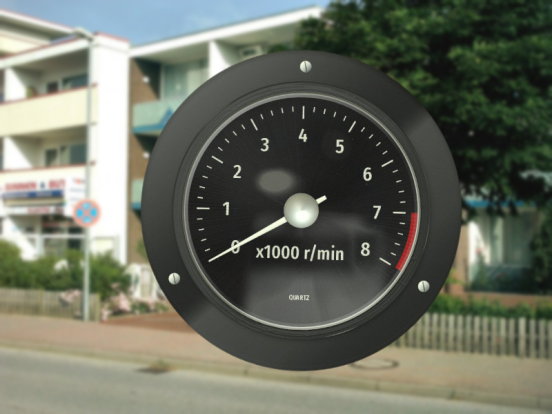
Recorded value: rpm 0
